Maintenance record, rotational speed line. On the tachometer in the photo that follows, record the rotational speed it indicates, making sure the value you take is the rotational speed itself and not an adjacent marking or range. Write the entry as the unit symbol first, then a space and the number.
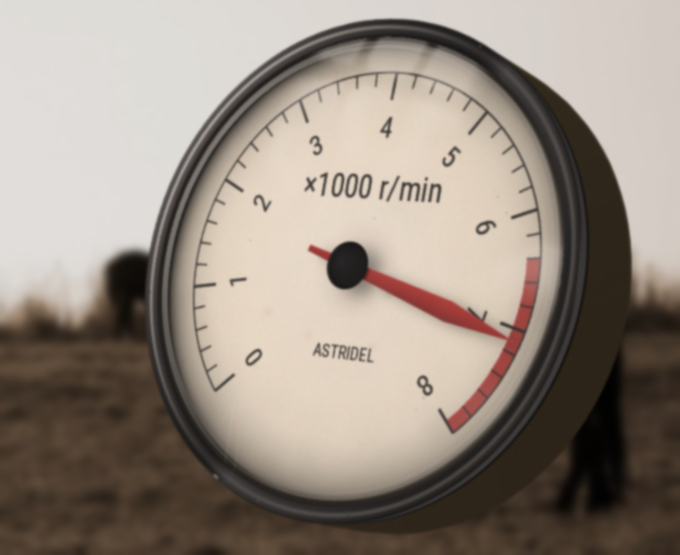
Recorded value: rpm 7100
